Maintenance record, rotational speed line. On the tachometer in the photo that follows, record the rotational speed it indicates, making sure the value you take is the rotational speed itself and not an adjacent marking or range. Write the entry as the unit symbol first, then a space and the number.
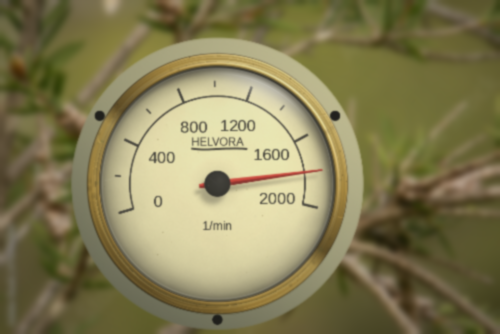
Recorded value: rpm 1800
